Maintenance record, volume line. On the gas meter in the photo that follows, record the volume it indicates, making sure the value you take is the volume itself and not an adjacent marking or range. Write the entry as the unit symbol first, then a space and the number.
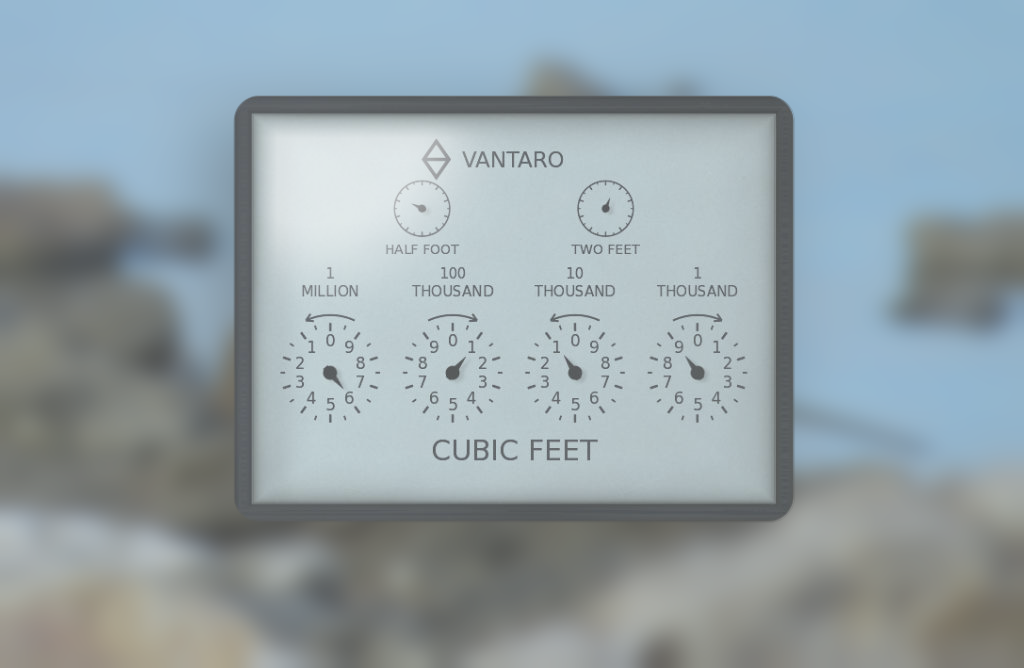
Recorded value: ft³ 610900
